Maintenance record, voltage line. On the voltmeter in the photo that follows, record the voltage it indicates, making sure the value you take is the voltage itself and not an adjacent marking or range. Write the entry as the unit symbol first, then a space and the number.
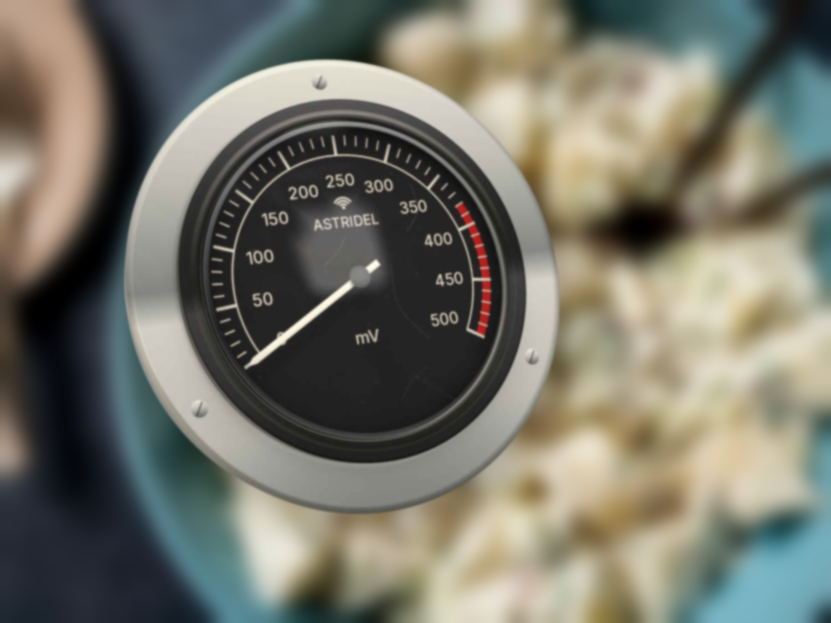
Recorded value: mV 0
